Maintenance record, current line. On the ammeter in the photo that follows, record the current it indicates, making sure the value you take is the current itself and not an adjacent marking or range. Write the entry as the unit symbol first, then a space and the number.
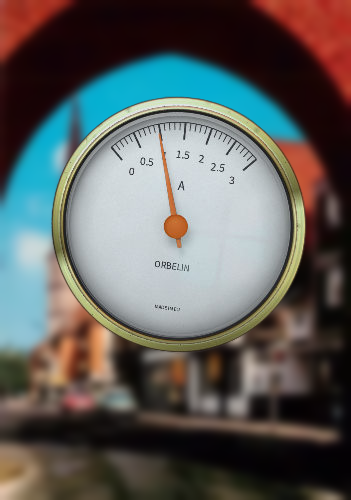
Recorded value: A 1
